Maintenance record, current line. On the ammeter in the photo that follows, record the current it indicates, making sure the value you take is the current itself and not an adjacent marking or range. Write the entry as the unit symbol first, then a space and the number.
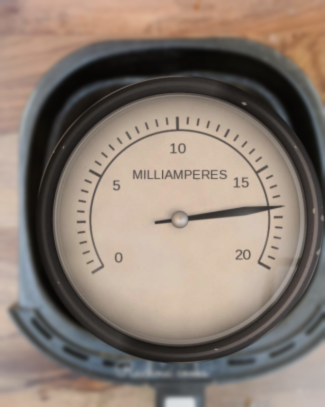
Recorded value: mA 17
